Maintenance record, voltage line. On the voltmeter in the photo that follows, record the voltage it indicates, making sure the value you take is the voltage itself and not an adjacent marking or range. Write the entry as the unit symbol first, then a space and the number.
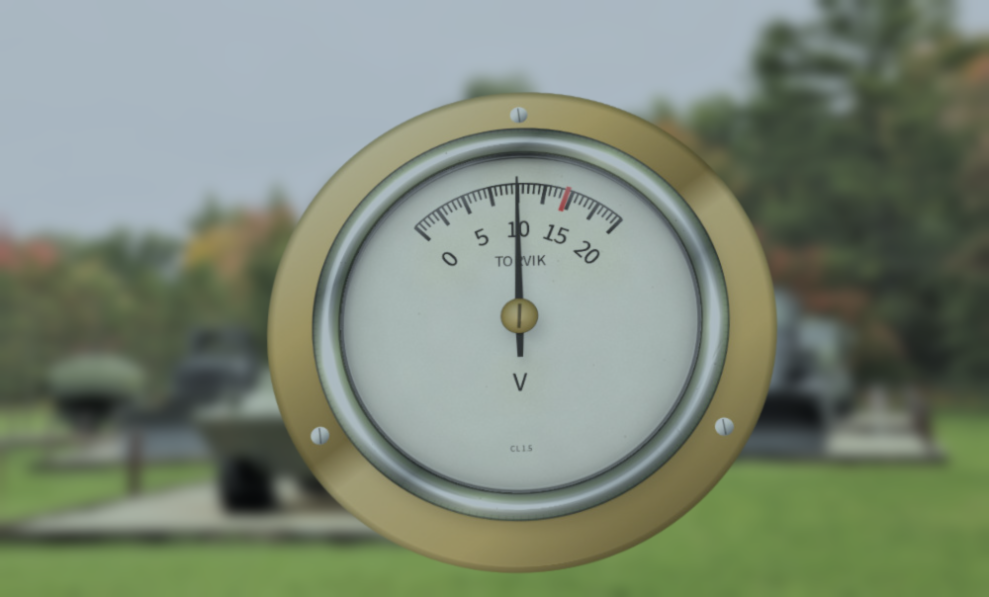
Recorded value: V 10
